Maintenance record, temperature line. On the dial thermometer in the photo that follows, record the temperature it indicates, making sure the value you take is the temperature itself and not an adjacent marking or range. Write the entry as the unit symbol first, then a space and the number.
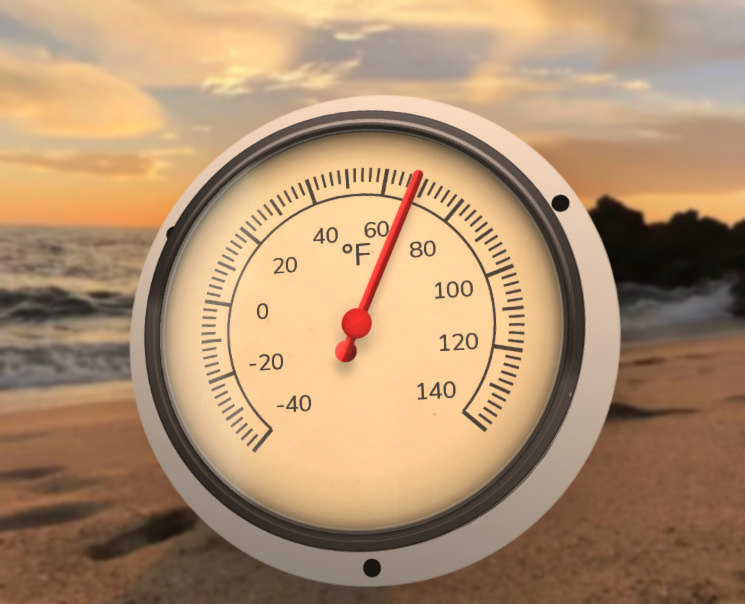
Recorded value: °F 68
